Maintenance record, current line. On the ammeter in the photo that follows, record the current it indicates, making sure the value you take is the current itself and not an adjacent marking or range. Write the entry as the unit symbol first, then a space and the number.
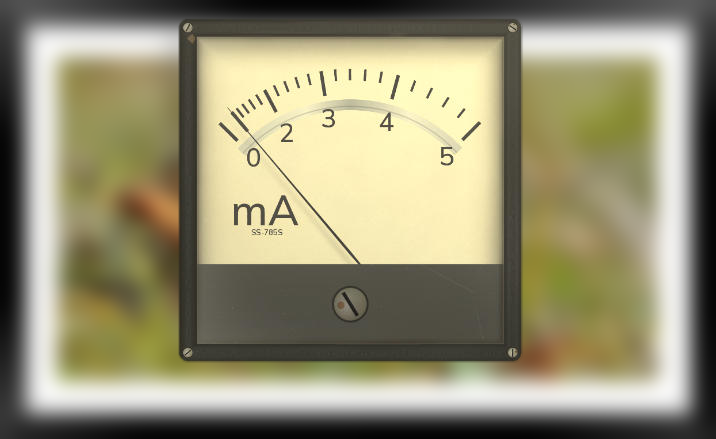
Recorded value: mA 1
